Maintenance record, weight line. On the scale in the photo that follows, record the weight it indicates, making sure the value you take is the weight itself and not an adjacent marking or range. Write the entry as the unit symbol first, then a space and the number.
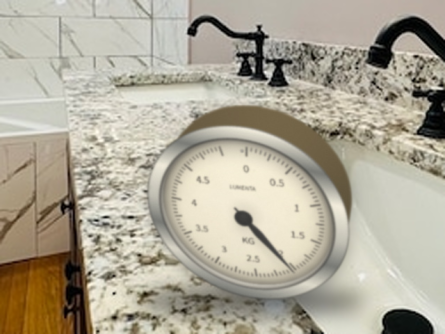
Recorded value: kg 2
